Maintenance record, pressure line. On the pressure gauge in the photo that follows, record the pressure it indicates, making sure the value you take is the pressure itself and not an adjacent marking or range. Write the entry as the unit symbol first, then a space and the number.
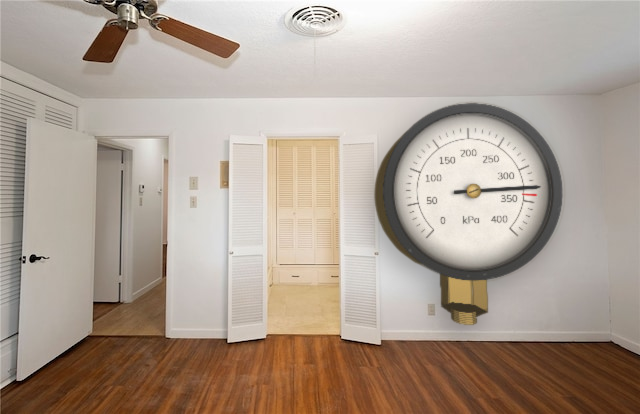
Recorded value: kPa 330
